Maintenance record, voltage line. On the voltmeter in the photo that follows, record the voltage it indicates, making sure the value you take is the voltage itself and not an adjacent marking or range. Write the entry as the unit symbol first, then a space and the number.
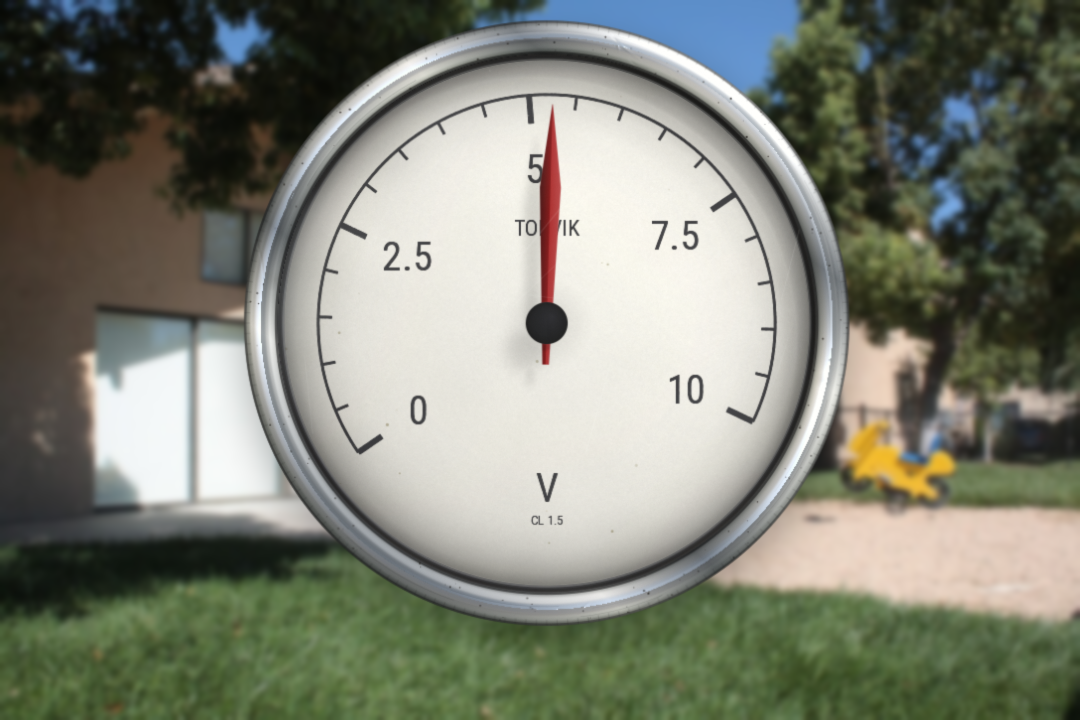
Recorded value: V 5.25
